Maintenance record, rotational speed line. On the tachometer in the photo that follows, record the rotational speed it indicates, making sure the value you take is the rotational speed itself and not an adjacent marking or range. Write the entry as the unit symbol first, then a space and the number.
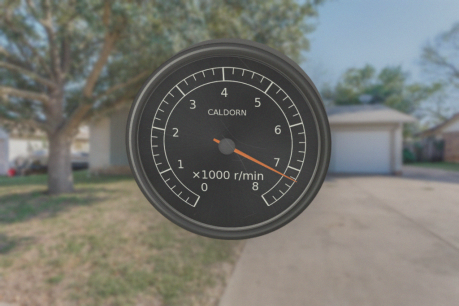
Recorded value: rpm 7200
